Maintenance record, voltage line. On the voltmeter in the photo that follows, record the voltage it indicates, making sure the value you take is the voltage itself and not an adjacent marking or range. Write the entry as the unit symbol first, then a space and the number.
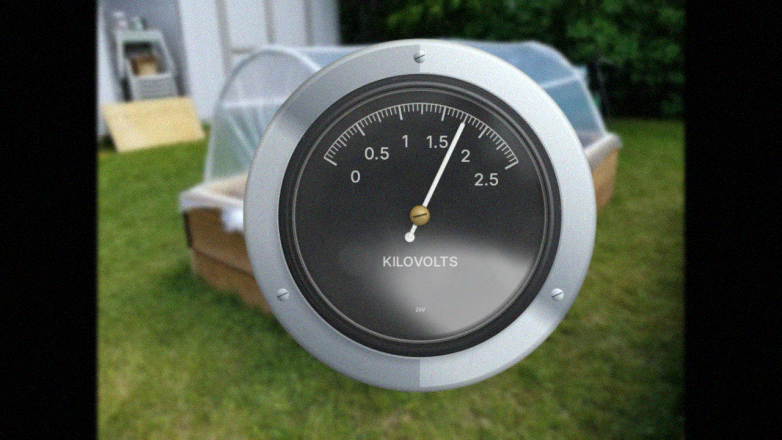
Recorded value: kV 1.75
